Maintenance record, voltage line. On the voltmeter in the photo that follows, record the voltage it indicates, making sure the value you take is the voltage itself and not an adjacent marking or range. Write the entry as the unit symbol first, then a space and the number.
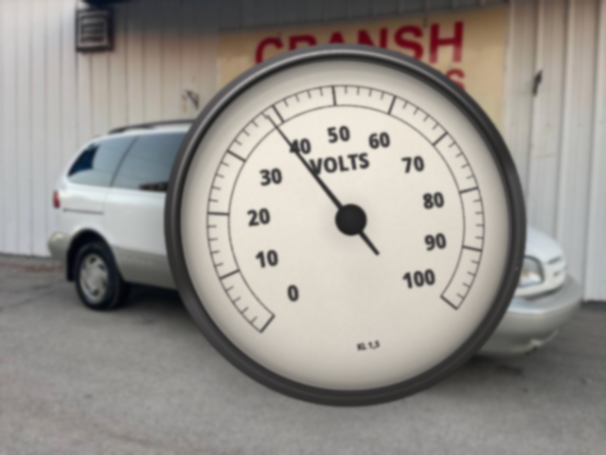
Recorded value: V 38
